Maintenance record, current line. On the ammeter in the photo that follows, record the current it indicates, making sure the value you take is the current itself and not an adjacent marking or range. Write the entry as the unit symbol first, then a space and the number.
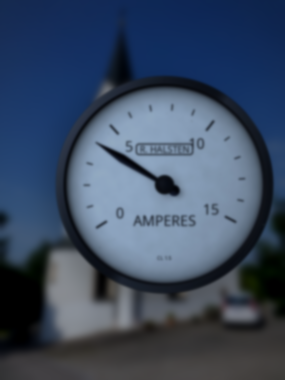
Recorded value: A 4
